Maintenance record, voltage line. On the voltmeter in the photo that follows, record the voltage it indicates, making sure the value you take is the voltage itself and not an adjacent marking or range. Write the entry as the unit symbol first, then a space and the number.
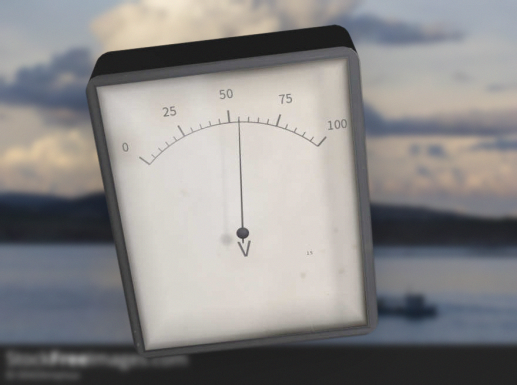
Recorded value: V 55
